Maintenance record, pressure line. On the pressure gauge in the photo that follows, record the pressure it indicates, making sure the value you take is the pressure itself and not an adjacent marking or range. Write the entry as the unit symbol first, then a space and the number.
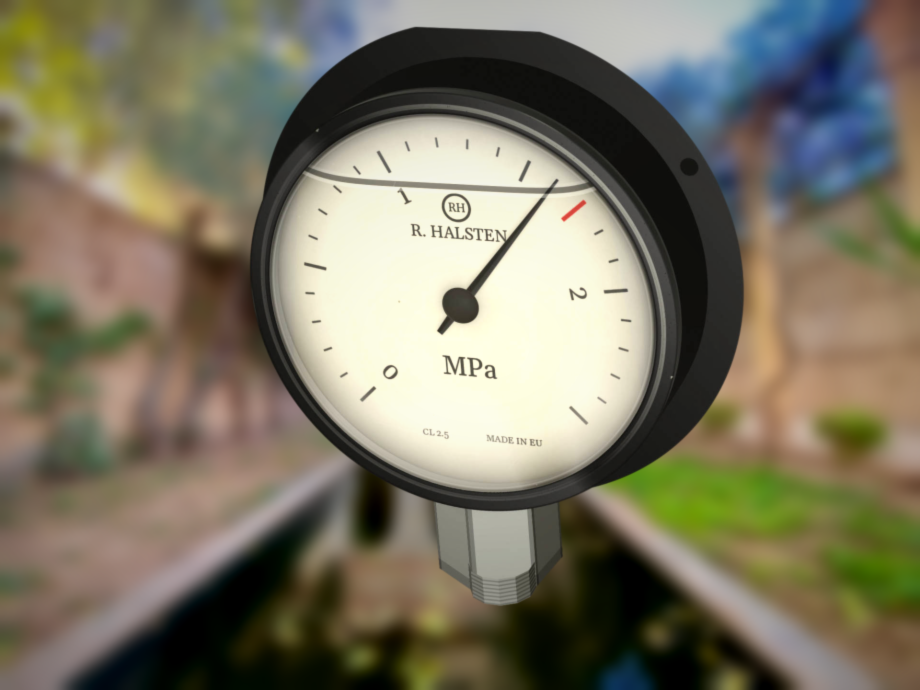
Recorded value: MPa 1.6
